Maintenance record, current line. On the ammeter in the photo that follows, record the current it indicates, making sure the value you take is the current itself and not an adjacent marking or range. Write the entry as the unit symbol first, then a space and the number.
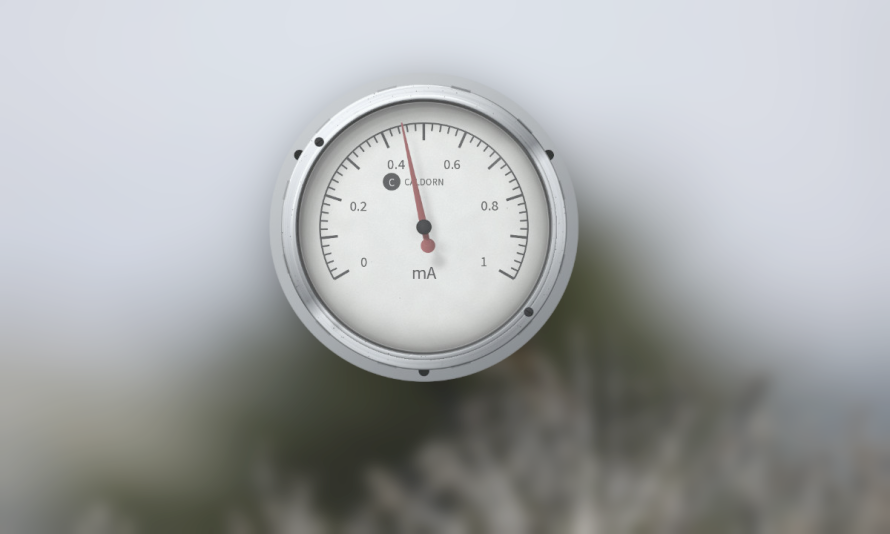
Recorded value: mA 0.45
